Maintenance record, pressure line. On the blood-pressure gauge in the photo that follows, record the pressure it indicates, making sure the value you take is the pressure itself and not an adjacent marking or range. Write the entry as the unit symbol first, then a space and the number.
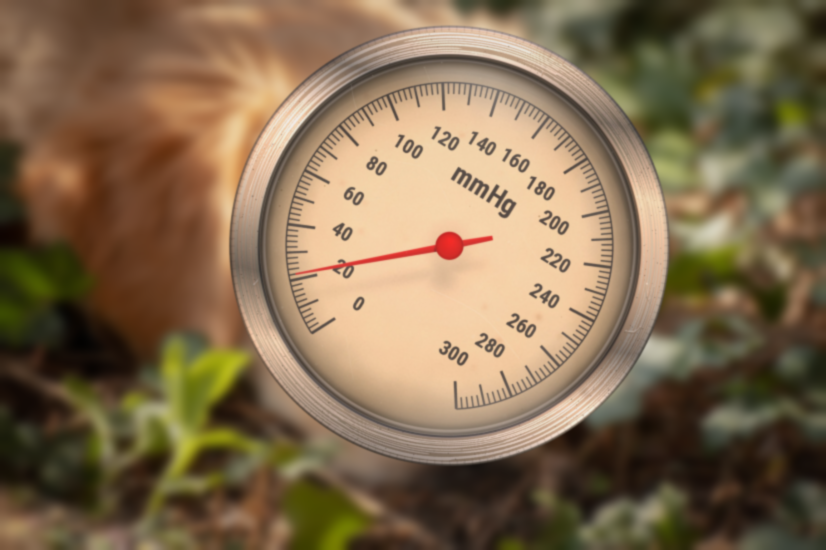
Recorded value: mmHg 22
